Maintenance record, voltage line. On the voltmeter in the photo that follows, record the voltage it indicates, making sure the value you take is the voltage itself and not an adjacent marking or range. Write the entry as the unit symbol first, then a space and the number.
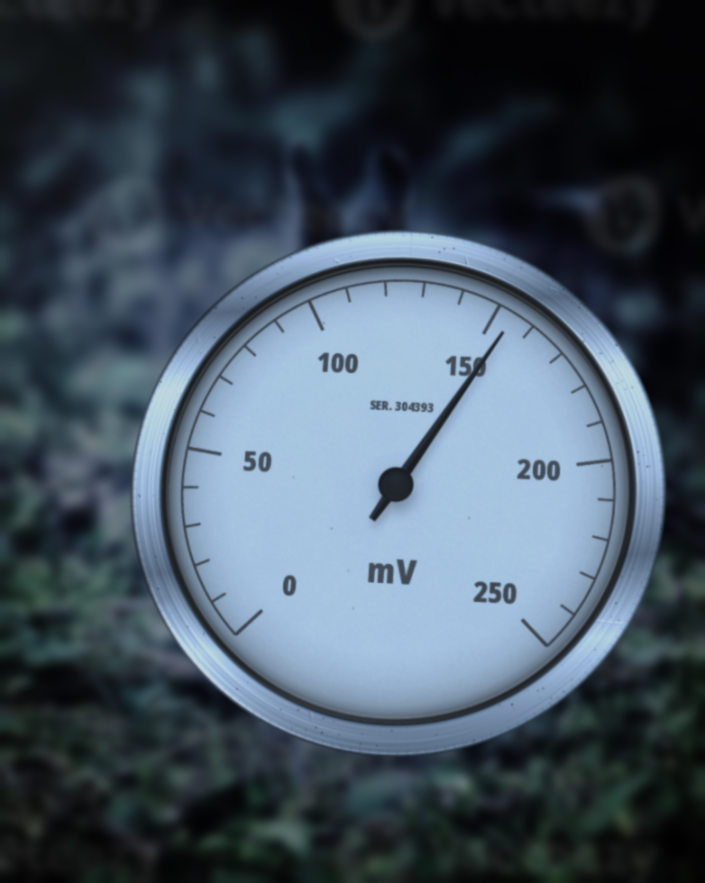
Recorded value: mV 155
